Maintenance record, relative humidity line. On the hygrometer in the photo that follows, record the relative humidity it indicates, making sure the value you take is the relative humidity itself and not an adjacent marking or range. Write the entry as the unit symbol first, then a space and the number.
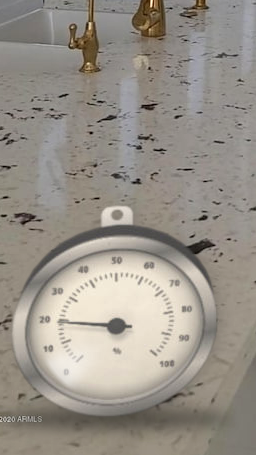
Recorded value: % 20
